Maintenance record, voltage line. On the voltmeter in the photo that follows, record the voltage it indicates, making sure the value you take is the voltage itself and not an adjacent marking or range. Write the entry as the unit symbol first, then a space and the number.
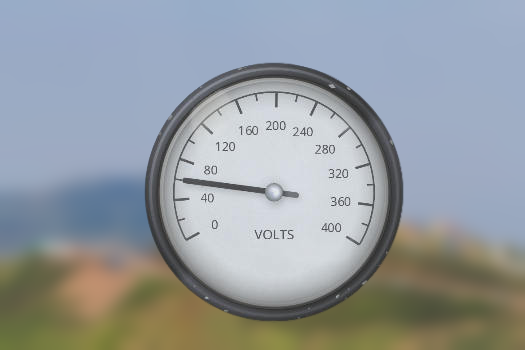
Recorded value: V 60
